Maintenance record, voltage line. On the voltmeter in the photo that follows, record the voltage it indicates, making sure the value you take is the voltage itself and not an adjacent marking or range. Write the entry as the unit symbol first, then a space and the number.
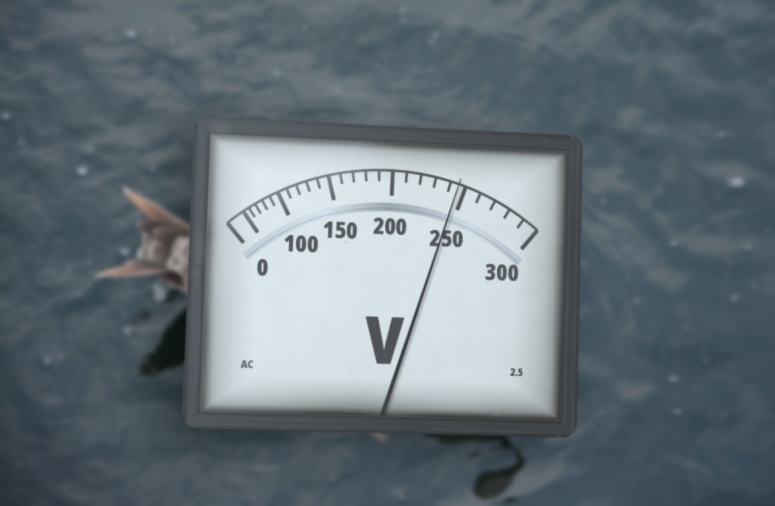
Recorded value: V 245
